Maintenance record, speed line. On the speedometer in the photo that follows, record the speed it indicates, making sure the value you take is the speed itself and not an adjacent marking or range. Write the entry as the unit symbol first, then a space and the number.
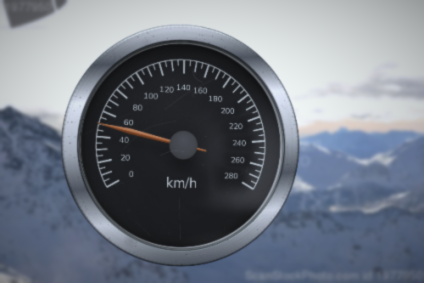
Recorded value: km/h 50
